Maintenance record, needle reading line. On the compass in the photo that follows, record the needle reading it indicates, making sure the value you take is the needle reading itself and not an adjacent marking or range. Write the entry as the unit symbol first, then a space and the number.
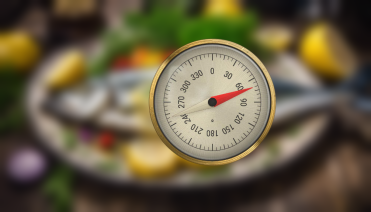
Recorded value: ° 70
